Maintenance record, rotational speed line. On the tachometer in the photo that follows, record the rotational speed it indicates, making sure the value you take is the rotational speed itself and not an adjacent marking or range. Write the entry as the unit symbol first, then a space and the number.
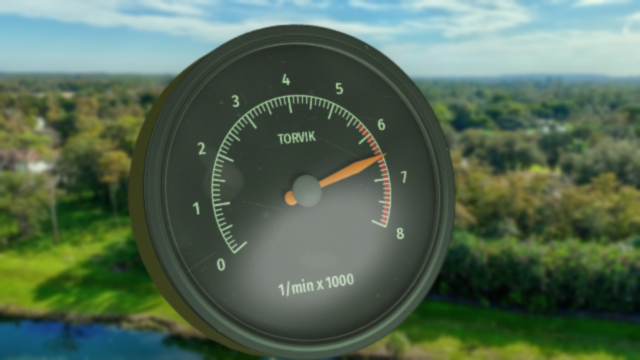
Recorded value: rpm 6500
